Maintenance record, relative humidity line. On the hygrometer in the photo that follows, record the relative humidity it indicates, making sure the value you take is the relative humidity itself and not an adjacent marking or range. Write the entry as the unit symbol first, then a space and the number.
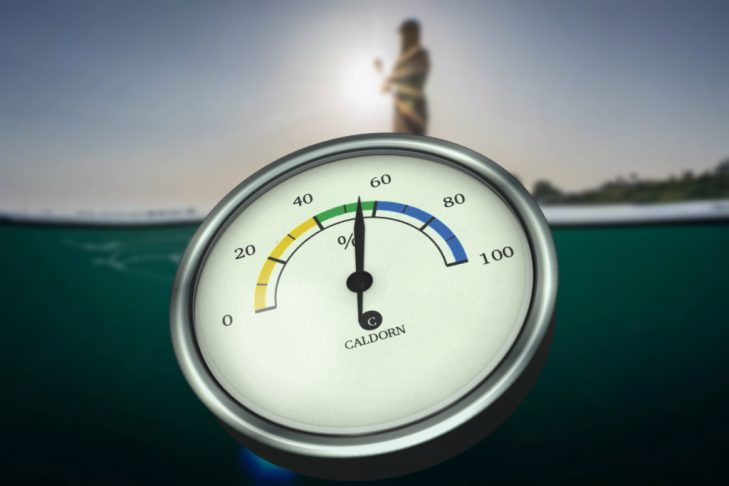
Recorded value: % 55
